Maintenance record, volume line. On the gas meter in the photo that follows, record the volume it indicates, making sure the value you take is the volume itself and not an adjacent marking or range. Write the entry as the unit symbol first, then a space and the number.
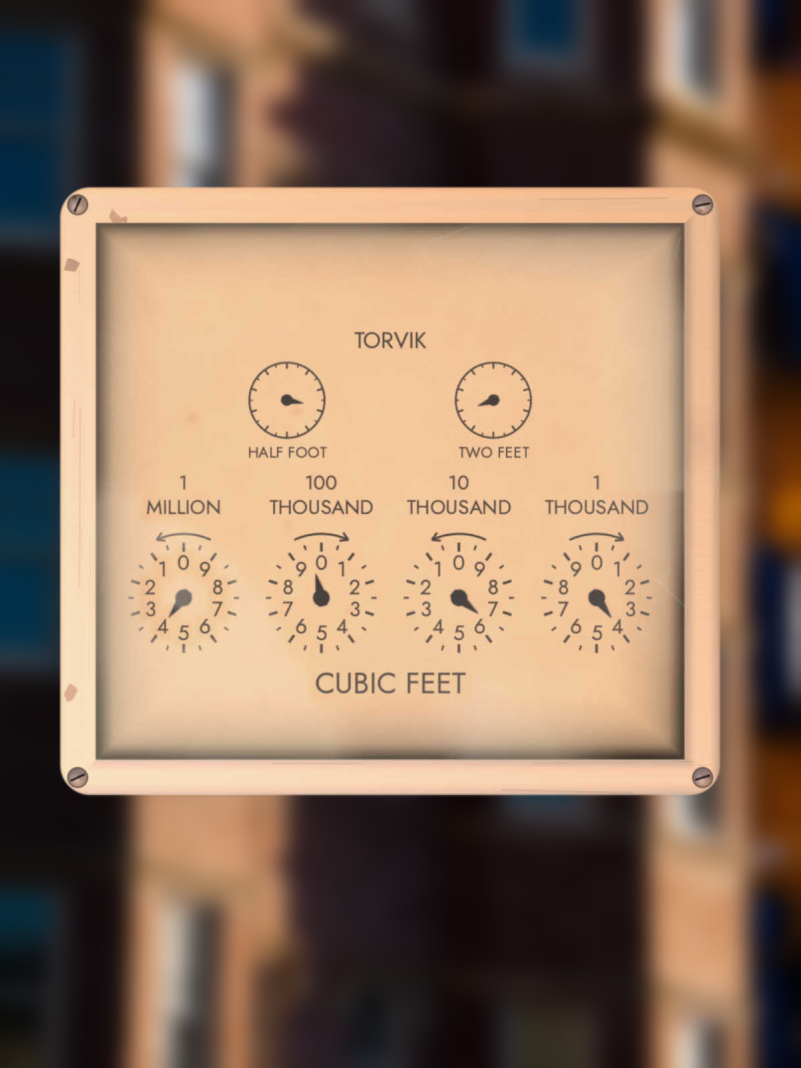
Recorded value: ft³ 396400
